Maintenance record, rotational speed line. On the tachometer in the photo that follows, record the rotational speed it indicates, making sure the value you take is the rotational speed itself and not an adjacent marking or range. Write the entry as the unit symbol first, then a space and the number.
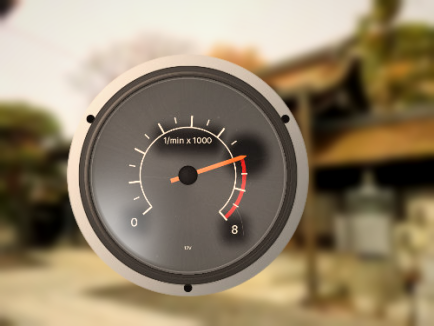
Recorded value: rpm 6000
